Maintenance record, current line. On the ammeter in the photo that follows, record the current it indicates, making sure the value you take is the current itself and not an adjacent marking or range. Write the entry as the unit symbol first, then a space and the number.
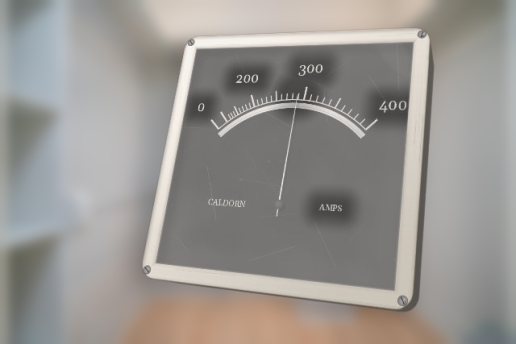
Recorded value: A 290
